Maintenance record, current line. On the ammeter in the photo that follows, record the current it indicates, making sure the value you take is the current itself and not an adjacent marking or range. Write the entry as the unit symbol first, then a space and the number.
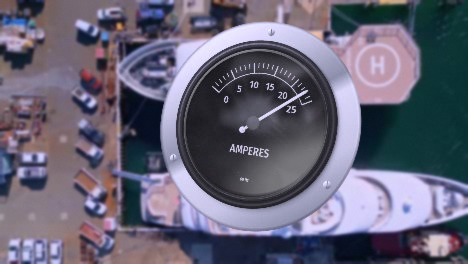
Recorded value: A 23
